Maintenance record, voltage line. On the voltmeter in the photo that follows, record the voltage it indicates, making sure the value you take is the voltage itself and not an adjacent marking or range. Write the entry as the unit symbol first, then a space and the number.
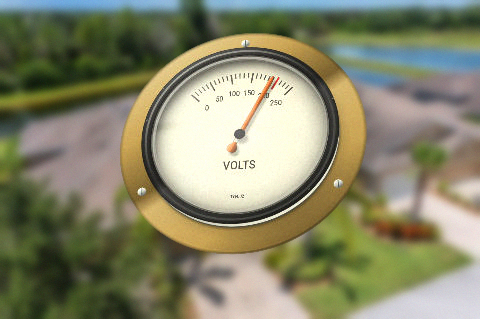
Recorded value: V 200
